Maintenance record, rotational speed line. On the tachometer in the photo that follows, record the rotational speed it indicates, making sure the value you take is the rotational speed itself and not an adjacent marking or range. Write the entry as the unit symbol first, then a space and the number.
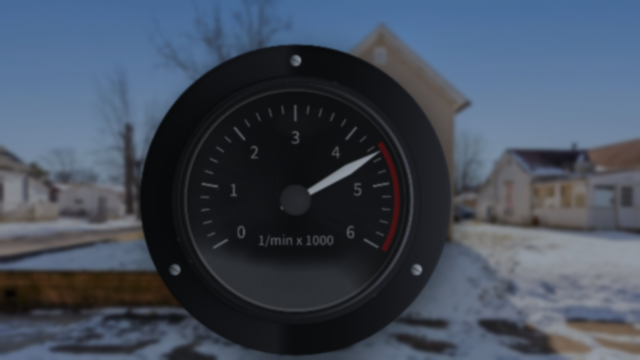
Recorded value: rpm 4500
